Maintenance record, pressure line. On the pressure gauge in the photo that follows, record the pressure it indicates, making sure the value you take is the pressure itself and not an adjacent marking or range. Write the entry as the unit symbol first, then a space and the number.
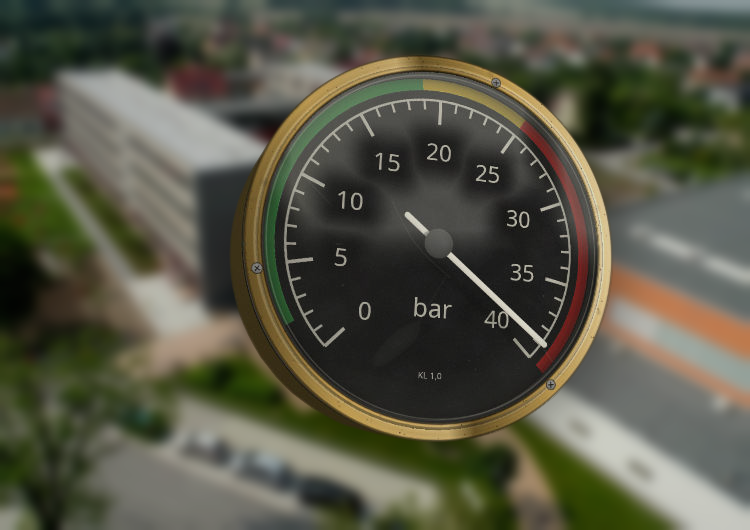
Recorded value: bar 39
